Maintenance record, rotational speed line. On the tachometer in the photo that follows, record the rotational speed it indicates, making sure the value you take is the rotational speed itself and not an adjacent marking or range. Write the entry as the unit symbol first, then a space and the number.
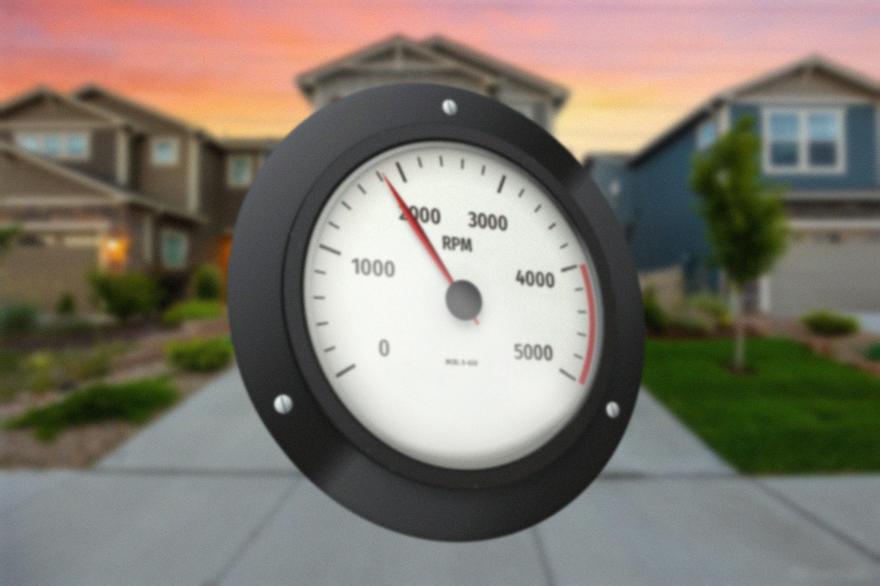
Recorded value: rpm 1800
